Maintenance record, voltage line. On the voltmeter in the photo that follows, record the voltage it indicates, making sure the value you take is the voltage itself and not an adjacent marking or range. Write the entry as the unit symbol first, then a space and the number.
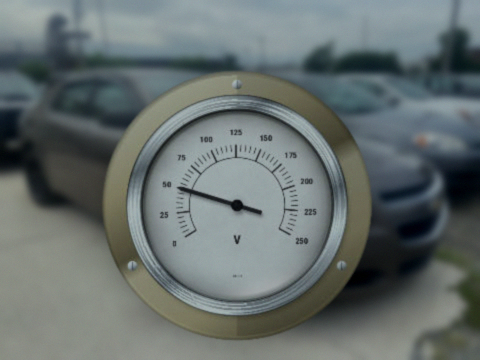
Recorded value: V 50
